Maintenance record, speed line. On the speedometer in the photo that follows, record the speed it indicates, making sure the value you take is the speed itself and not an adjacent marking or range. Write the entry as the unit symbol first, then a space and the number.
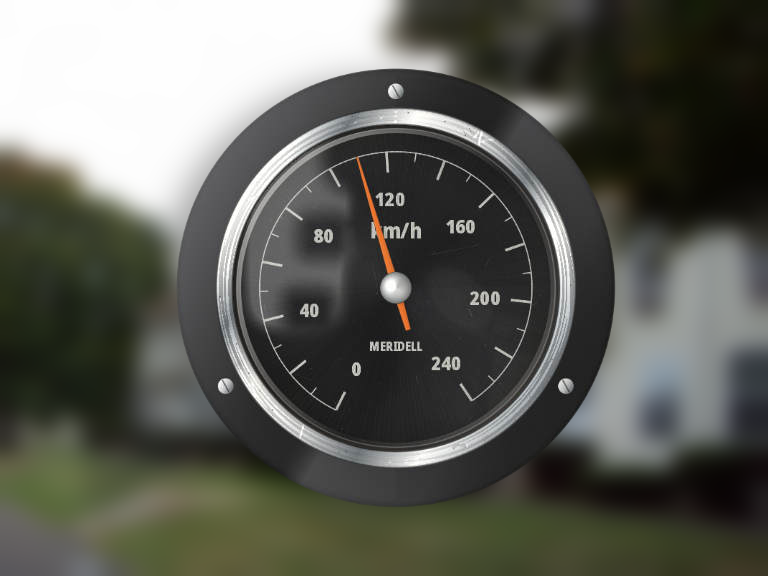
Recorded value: km/h 110
